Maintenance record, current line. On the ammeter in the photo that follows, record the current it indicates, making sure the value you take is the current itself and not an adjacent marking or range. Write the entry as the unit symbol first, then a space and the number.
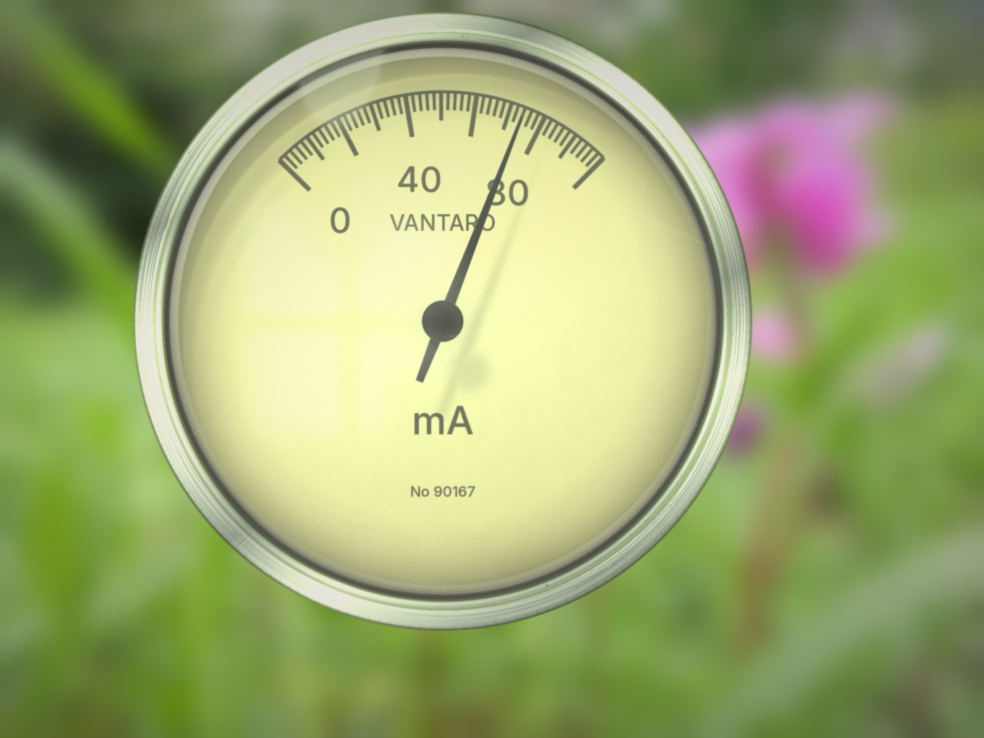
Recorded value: mA 74
